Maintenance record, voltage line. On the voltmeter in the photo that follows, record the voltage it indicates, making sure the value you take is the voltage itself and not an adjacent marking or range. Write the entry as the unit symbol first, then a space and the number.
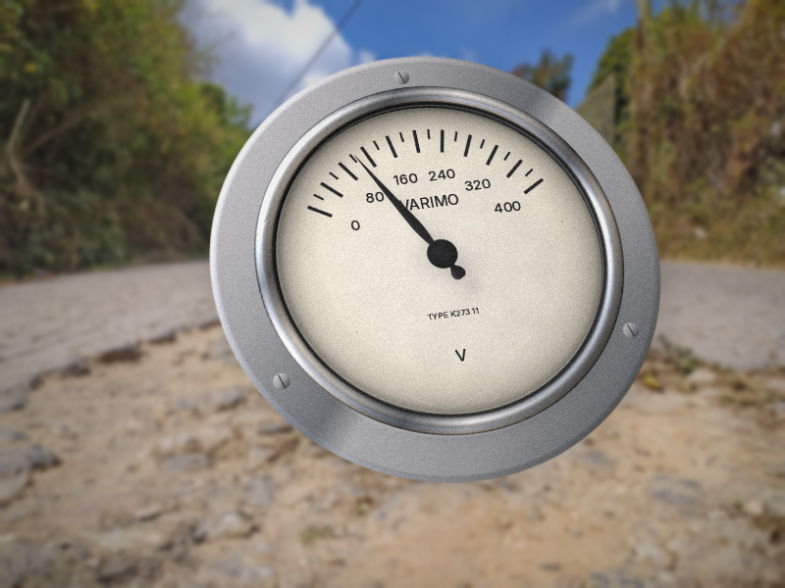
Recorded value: V 100
